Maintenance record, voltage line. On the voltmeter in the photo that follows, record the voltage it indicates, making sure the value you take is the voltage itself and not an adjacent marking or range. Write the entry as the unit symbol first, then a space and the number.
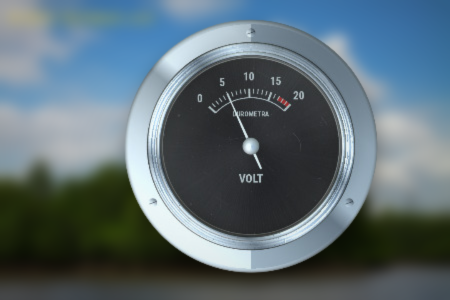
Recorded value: V 5
